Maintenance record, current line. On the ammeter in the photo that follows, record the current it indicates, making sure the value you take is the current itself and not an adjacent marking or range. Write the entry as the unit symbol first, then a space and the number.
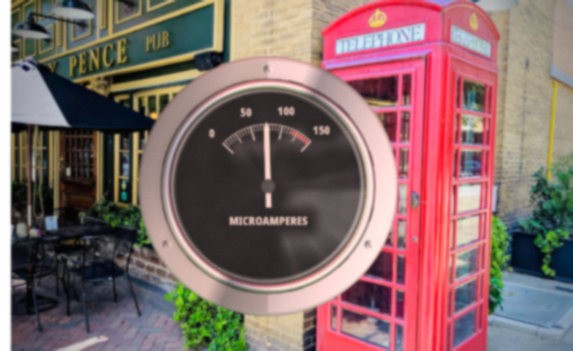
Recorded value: µA 75
